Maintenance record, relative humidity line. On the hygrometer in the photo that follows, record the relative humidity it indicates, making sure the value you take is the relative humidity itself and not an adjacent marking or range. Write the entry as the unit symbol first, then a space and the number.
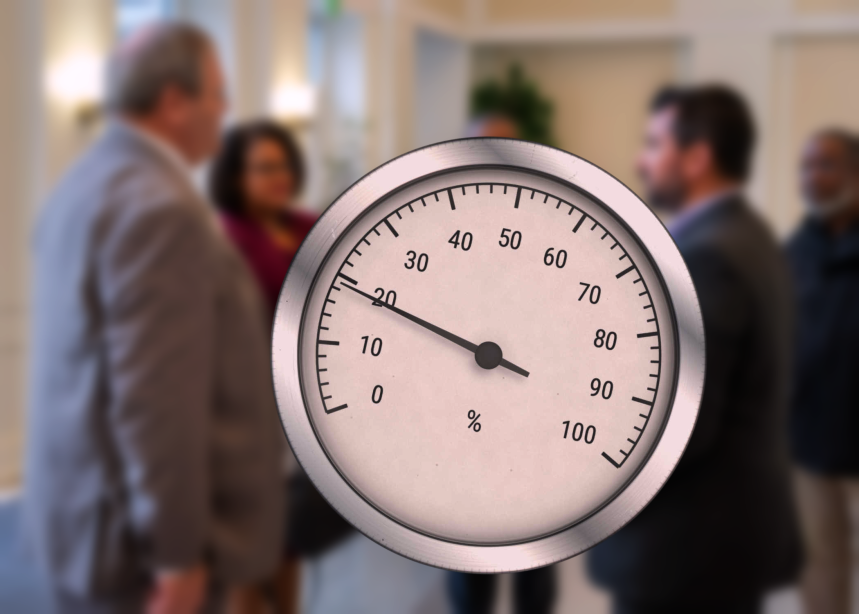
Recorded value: % 19
